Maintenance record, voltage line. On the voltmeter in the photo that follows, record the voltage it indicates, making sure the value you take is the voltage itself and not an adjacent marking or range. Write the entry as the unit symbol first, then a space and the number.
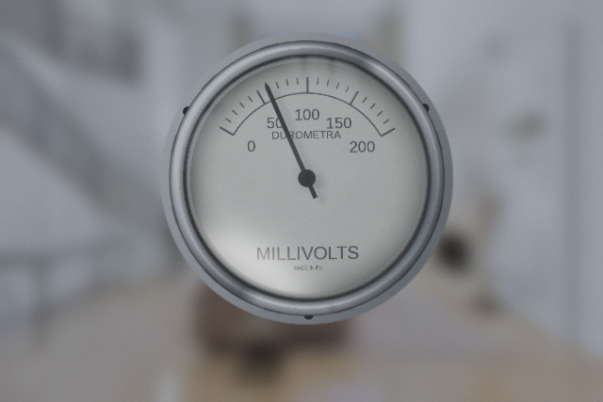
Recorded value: mV 60
